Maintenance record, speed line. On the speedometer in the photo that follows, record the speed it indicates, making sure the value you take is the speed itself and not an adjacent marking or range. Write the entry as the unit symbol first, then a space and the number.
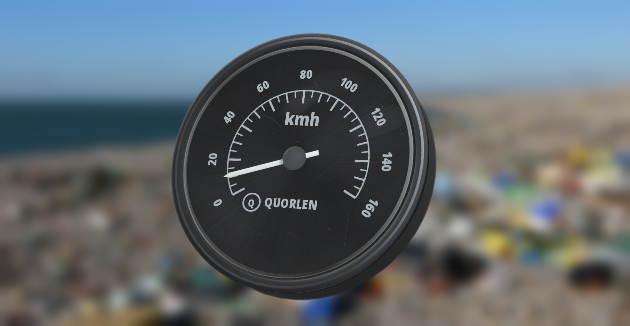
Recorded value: km/h 10
